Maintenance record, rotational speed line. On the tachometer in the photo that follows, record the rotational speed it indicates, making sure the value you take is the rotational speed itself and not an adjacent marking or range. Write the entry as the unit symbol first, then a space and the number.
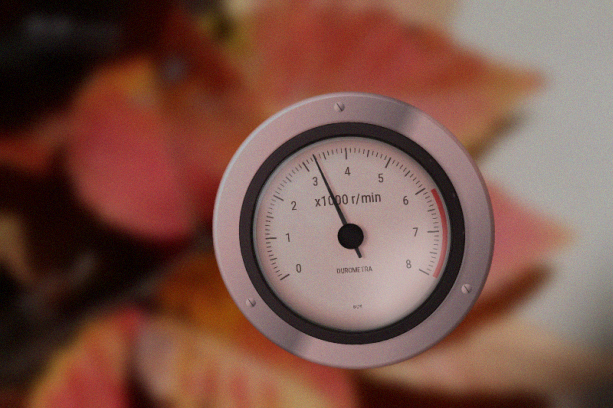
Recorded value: rpm 3300
